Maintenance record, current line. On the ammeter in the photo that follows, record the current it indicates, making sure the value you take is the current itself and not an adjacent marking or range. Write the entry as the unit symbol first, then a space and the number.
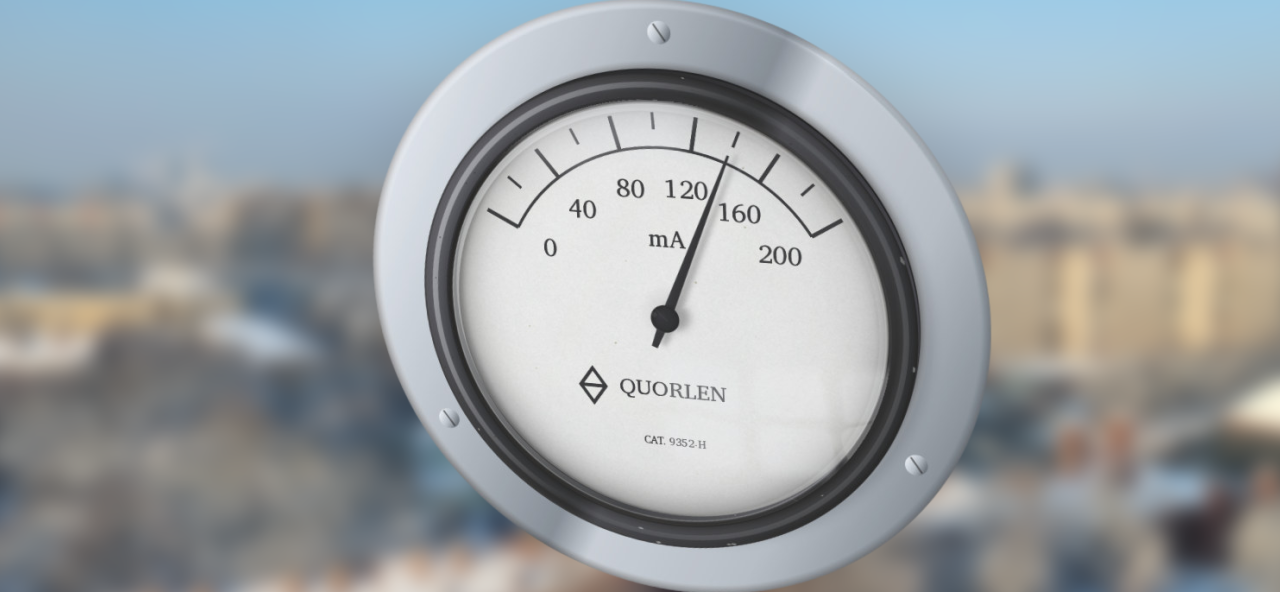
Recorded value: mA 140
